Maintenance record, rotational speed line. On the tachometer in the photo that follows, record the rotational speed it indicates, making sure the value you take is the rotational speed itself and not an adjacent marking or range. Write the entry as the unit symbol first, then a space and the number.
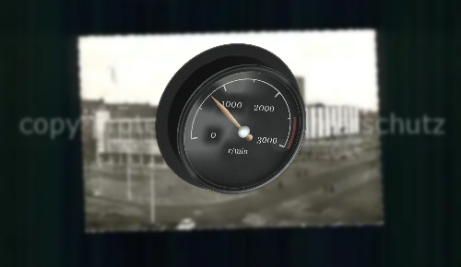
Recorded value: rpm 750
